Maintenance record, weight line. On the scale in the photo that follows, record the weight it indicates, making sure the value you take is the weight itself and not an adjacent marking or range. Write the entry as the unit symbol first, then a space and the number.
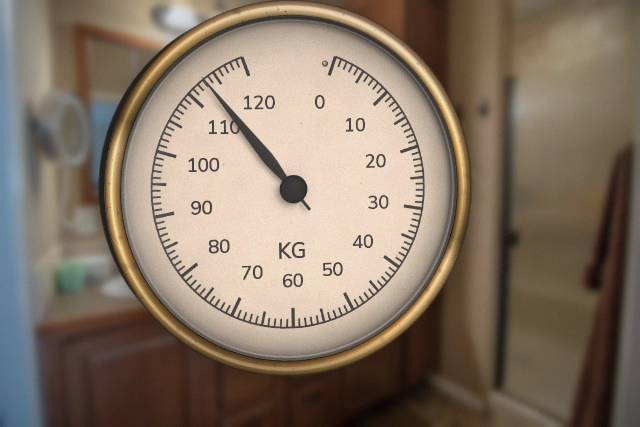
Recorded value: kg 113
